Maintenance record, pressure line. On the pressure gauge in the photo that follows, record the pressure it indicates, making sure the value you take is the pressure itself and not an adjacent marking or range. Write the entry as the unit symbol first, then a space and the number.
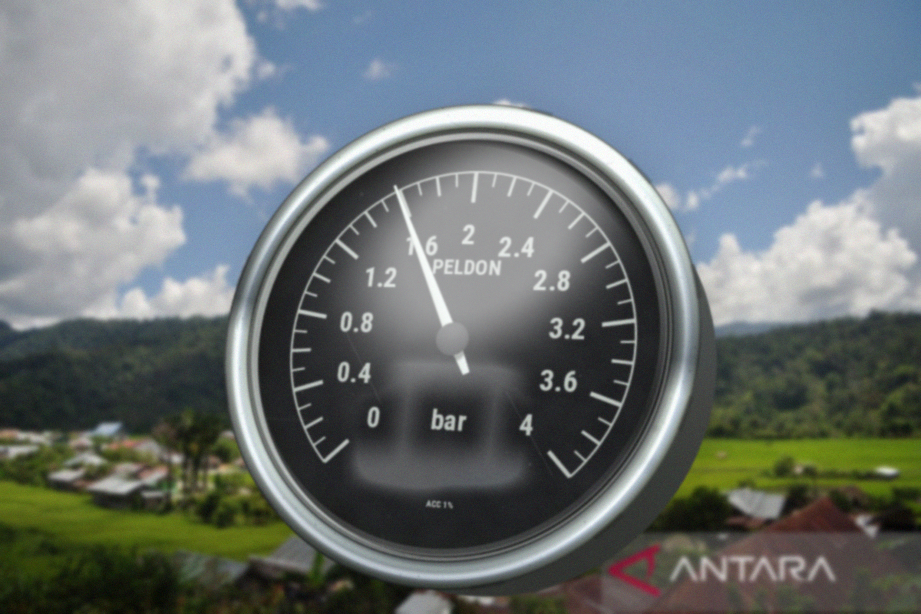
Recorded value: bar 1.6
